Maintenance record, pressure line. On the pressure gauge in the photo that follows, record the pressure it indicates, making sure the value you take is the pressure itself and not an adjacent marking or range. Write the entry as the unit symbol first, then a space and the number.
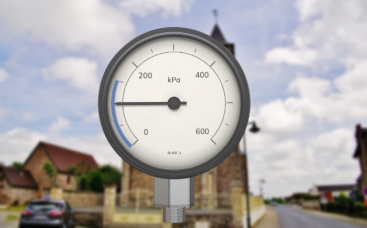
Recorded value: kPa 100
